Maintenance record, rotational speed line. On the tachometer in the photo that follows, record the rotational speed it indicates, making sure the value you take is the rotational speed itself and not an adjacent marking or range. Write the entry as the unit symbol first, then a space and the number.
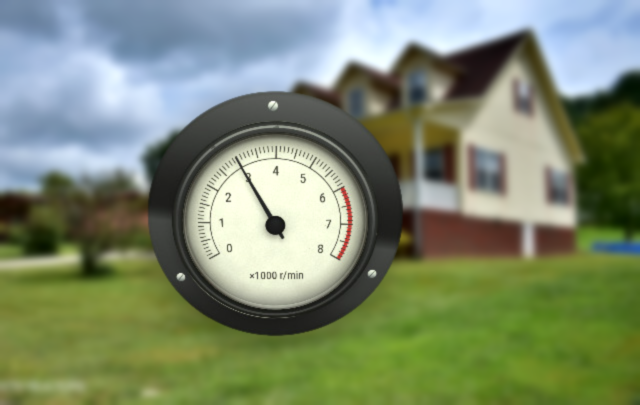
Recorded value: rpm 3000
